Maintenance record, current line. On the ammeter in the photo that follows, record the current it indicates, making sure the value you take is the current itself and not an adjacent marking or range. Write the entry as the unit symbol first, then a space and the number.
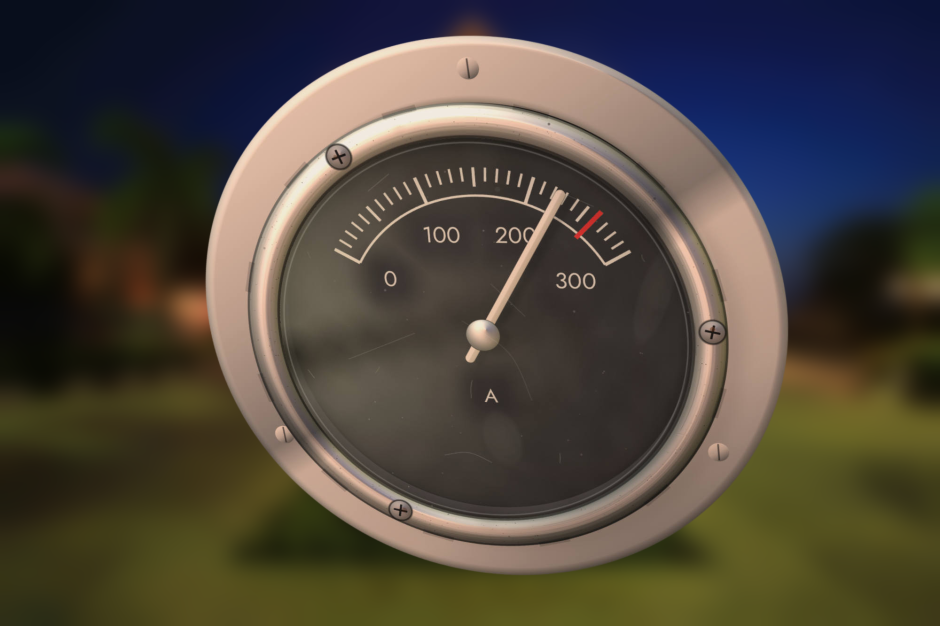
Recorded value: A 225
